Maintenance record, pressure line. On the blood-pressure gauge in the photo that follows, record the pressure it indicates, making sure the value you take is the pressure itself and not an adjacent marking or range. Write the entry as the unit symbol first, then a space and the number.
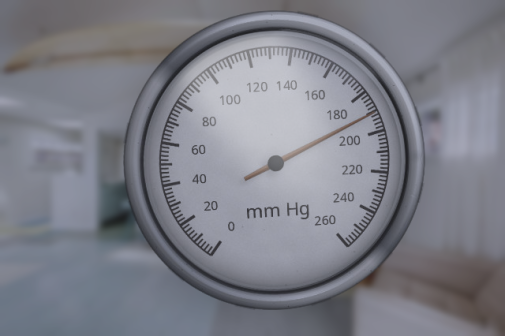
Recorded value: mmHg 190
